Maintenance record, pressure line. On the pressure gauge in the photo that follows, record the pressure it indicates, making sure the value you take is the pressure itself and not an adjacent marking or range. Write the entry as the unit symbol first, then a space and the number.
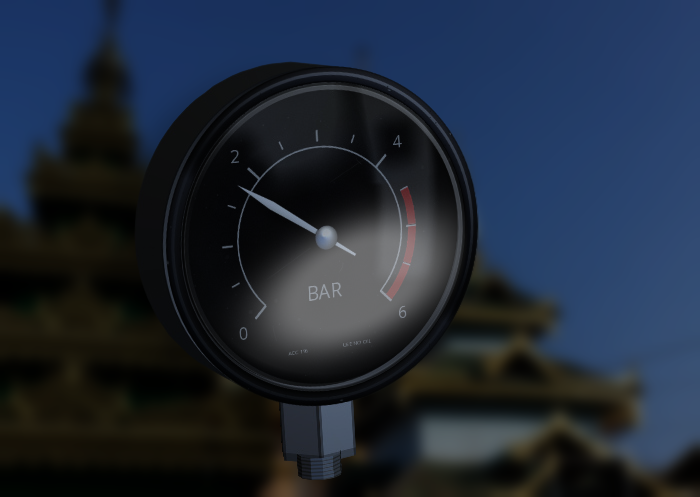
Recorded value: bar 1.75
